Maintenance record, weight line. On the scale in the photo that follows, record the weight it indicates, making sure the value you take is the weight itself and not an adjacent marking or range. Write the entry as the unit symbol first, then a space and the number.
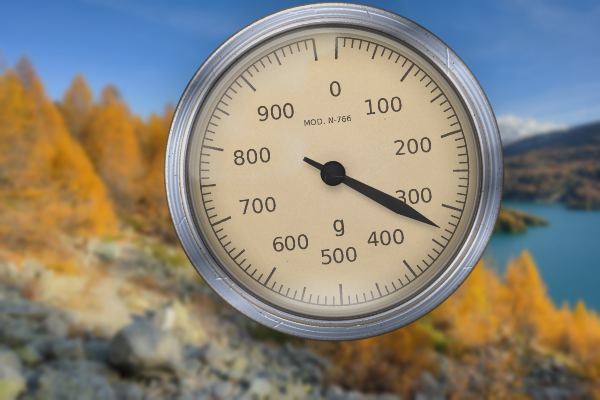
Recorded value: g 330
